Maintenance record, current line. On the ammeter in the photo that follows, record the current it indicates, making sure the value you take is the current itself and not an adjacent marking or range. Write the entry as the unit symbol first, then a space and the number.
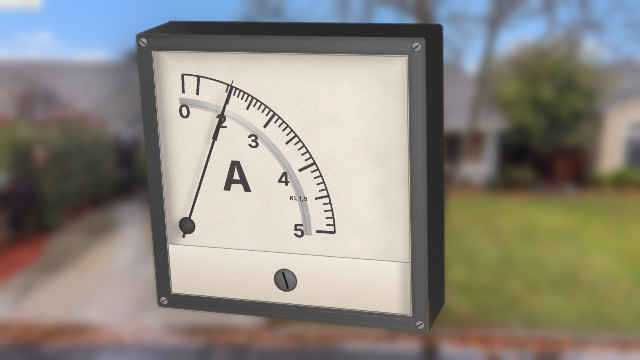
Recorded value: A 2
